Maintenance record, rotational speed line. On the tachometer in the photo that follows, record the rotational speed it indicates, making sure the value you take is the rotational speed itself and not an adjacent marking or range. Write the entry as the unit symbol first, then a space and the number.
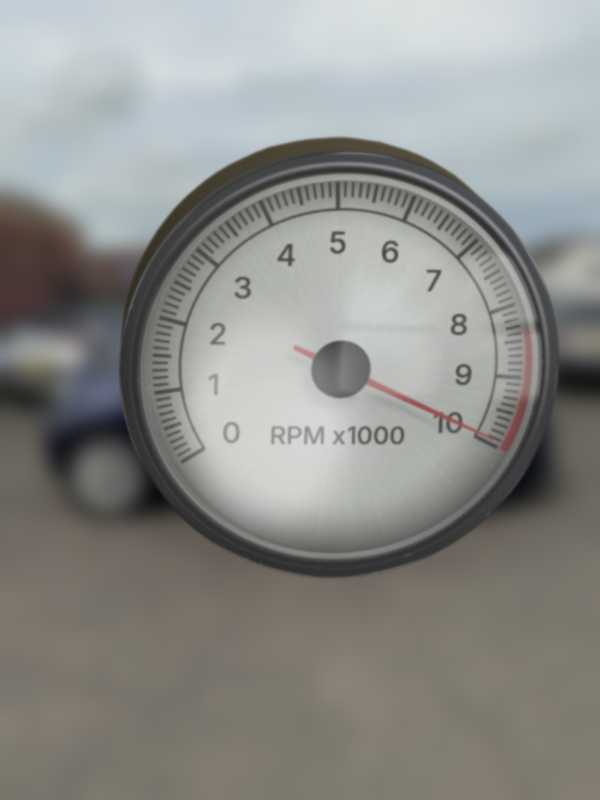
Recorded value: rpm 9900
